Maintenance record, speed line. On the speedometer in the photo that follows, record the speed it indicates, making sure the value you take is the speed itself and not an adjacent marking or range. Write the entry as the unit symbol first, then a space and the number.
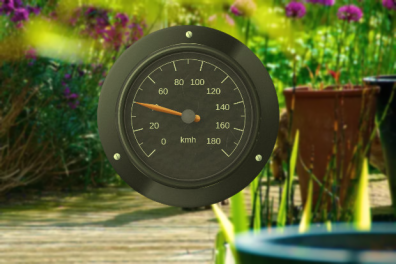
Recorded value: km/h 40
